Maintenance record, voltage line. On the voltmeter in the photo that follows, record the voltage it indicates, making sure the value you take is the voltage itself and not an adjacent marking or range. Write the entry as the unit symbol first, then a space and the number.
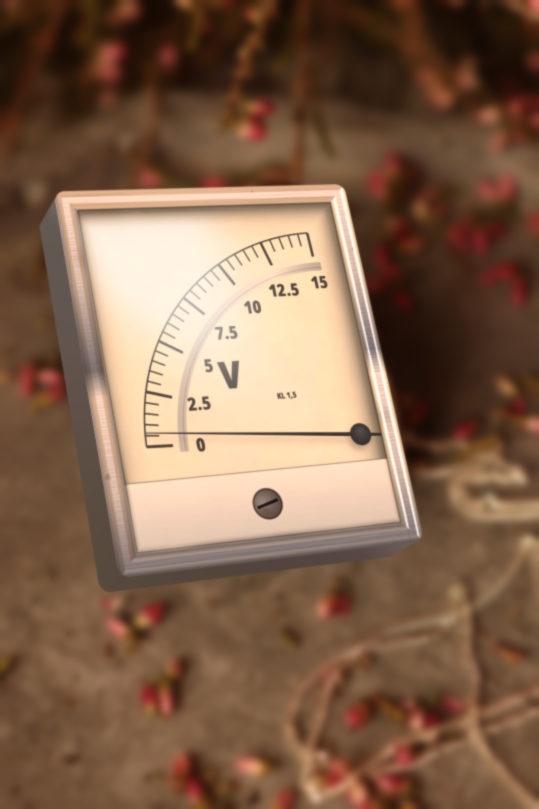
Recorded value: V 0.5
